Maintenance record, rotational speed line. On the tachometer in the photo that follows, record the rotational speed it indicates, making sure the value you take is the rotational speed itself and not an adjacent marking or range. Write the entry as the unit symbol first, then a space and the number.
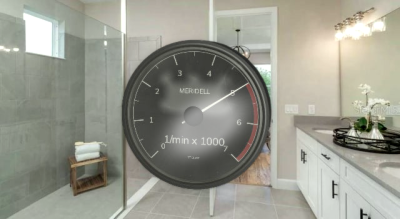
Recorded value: rpm 5000
